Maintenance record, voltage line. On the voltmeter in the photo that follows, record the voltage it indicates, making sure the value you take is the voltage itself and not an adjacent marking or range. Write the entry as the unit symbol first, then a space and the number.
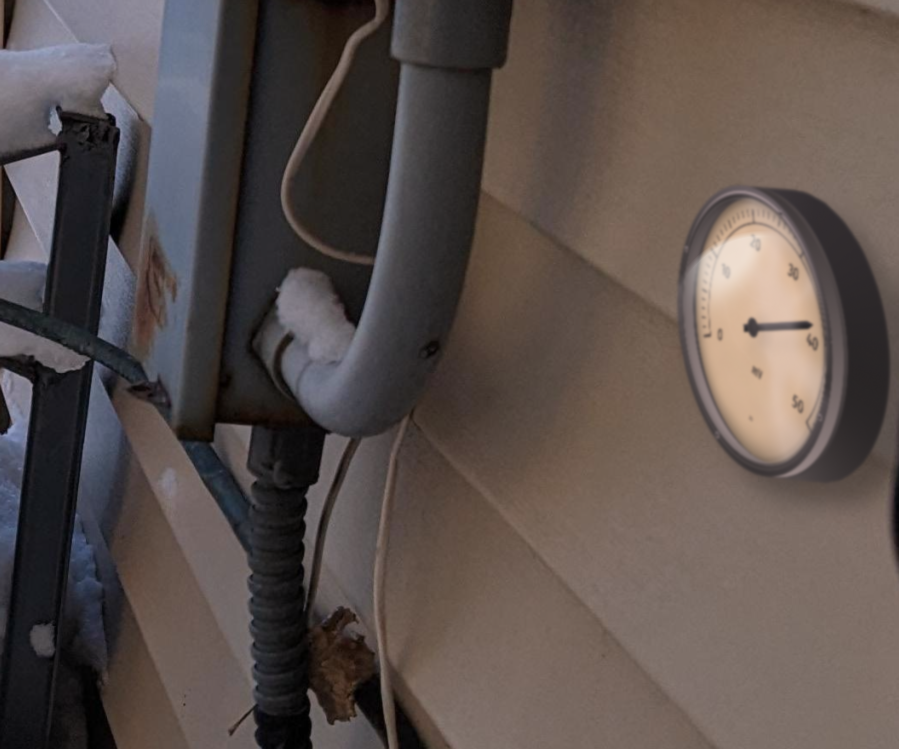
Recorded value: mV 38
